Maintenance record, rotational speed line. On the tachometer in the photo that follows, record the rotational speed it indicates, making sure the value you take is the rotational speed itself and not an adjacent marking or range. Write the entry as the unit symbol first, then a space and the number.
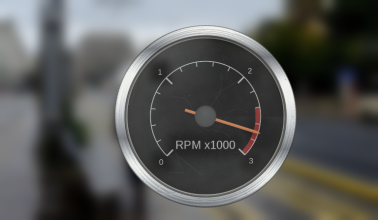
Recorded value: rpm 2700
